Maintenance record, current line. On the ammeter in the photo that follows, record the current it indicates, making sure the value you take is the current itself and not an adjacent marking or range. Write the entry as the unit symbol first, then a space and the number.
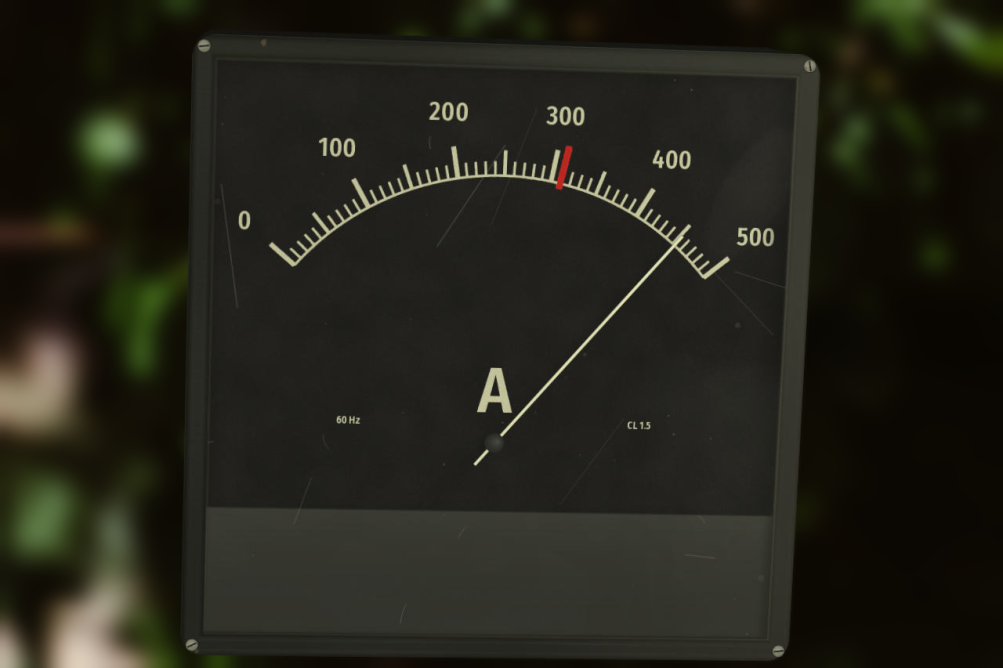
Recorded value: A 450
